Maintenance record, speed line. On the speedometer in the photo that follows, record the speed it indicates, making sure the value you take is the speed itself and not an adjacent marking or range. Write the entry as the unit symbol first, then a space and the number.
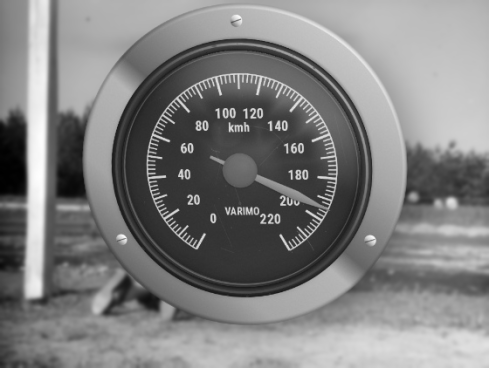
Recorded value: km/h 194
